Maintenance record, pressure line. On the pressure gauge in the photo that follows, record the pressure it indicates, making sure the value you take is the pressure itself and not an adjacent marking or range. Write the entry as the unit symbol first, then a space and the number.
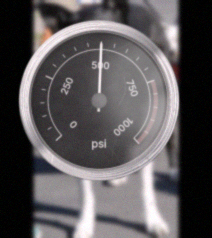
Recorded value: psi 500
